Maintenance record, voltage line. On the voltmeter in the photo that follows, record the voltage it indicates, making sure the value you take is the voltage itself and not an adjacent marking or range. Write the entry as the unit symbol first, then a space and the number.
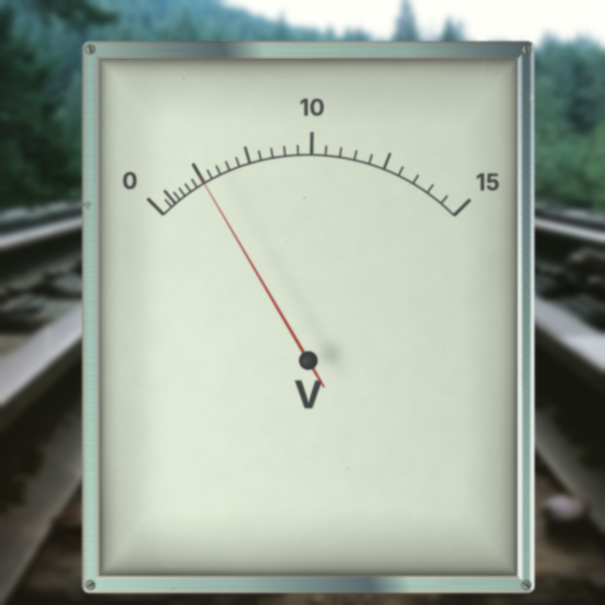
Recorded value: V 5
